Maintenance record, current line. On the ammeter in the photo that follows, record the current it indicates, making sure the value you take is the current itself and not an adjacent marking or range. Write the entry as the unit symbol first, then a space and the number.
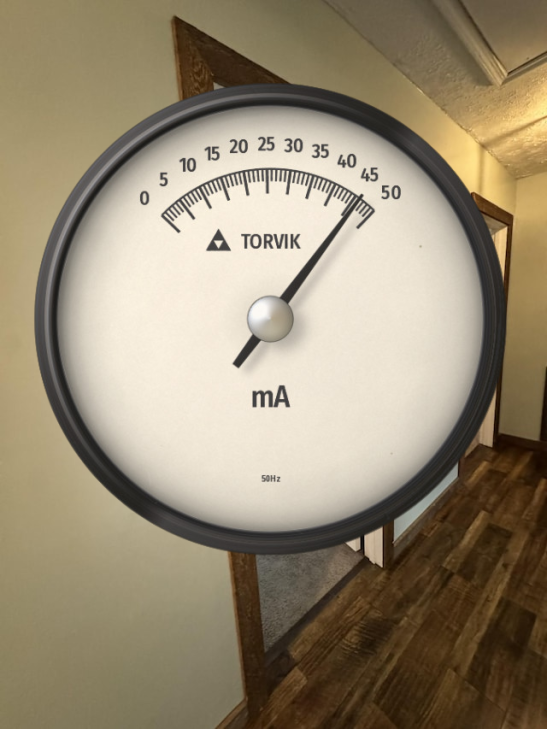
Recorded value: mA 46
